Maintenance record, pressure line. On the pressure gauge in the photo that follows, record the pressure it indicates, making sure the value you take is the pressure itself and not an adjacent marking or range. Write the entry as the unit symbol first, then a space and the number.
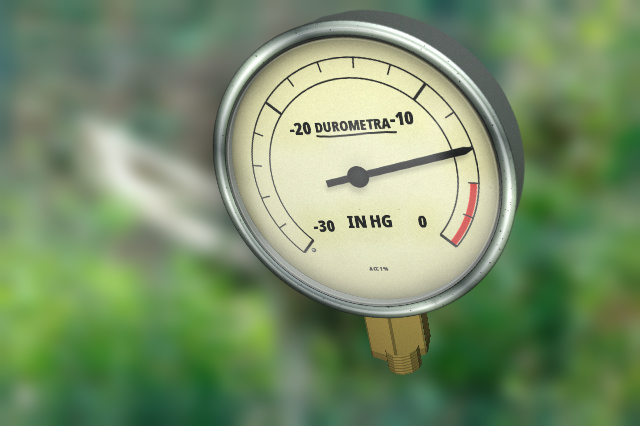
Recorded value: inHg -6
